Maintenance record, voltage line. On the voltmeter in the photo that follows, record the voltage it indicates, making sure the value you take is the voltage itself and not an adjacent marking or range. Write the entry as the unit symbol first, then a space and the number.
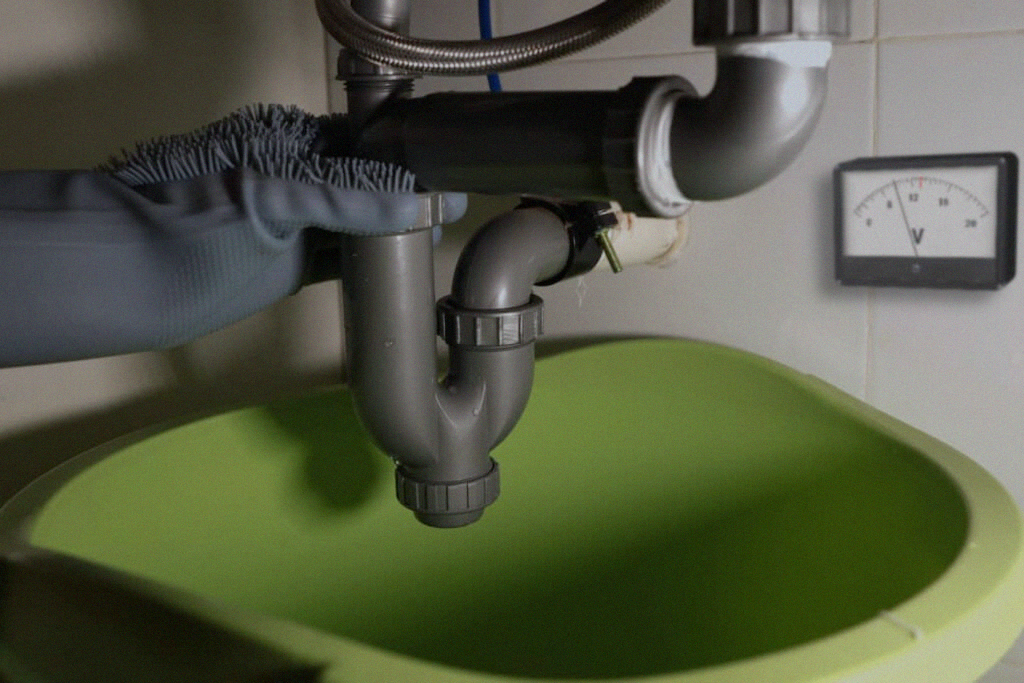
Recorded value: V 10
